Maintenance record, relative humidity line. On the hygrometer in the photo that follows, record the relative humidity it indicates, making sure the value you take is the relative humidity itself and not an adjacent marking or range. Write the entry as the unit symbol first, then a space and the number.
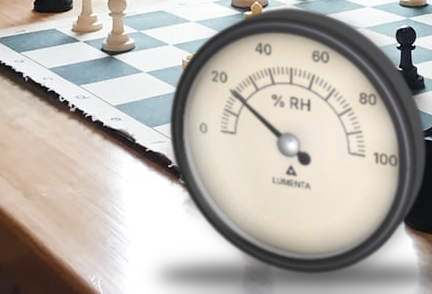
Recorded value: % 20
